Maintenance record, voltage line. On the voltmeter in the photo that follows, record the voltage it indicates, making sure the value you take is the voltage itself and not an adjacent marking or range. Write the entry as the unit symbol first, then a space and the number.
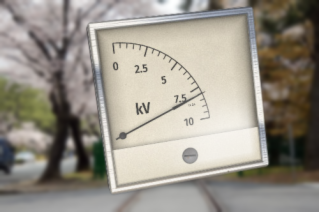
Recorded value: kV 8
